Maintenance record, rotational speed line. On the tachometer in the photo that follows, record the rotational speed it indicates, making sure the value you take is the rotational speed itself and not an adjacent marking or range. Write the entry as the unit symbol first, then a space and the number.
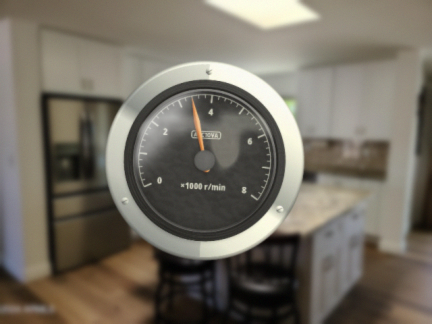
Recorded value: rpm 3400
